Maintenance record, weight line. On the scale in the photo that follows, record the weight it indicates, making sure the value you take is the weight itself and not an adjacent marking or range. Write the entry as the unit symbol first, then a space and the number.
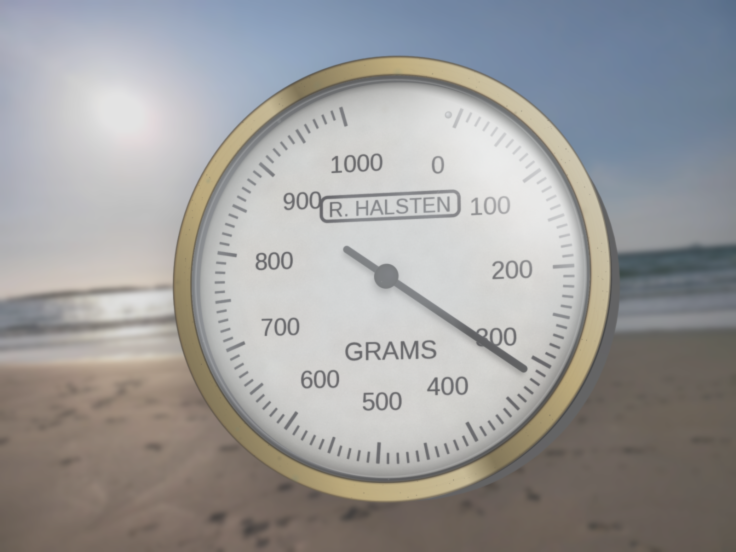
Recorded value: g 315
